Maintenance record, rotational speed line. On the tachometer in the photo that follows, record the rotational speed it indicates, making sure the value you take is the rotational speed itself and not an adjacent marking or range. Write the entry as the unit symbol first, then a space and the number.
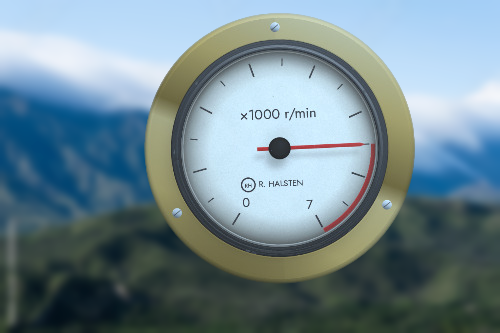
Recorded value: rpm 5500
